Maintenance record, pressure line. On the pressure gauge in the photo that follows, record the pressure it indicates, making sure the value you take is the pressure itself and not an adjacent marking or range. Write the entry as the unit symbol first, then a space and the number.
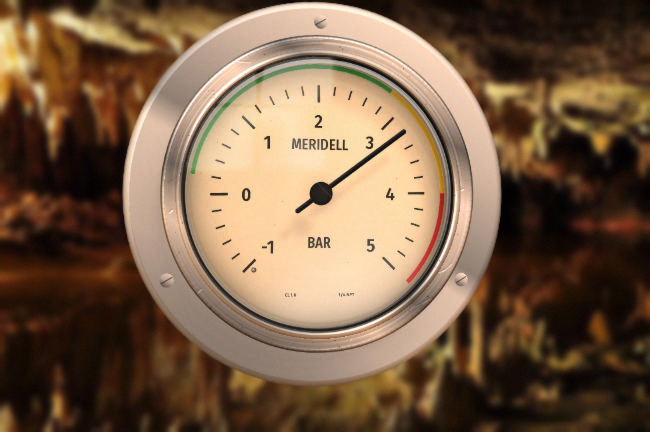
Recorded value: bar 3.2
